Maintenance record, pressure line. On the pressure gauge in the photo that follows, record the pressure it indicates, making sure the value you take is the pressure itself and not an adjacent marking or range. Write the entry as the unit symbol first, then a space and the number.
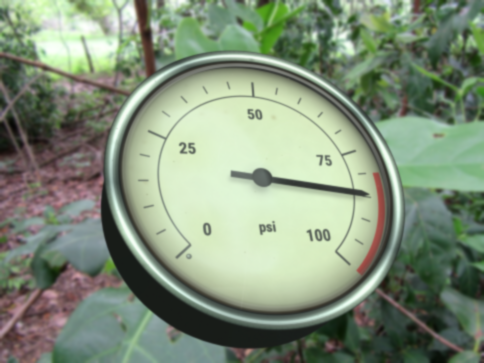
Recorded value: psi 85
